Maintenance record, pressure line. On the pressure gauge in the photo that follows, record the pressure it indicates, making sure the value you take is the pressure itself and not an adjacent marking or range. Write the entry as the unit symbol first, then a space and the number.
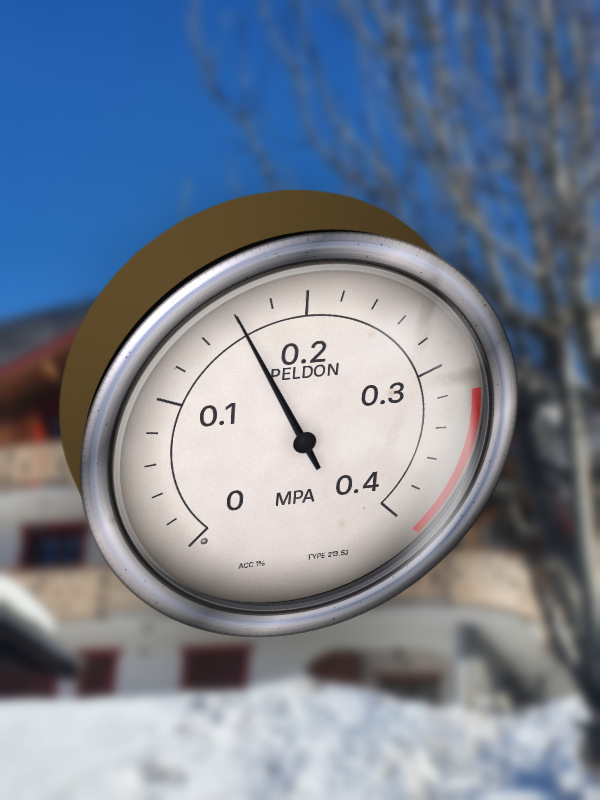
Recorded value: MPa 0.16
